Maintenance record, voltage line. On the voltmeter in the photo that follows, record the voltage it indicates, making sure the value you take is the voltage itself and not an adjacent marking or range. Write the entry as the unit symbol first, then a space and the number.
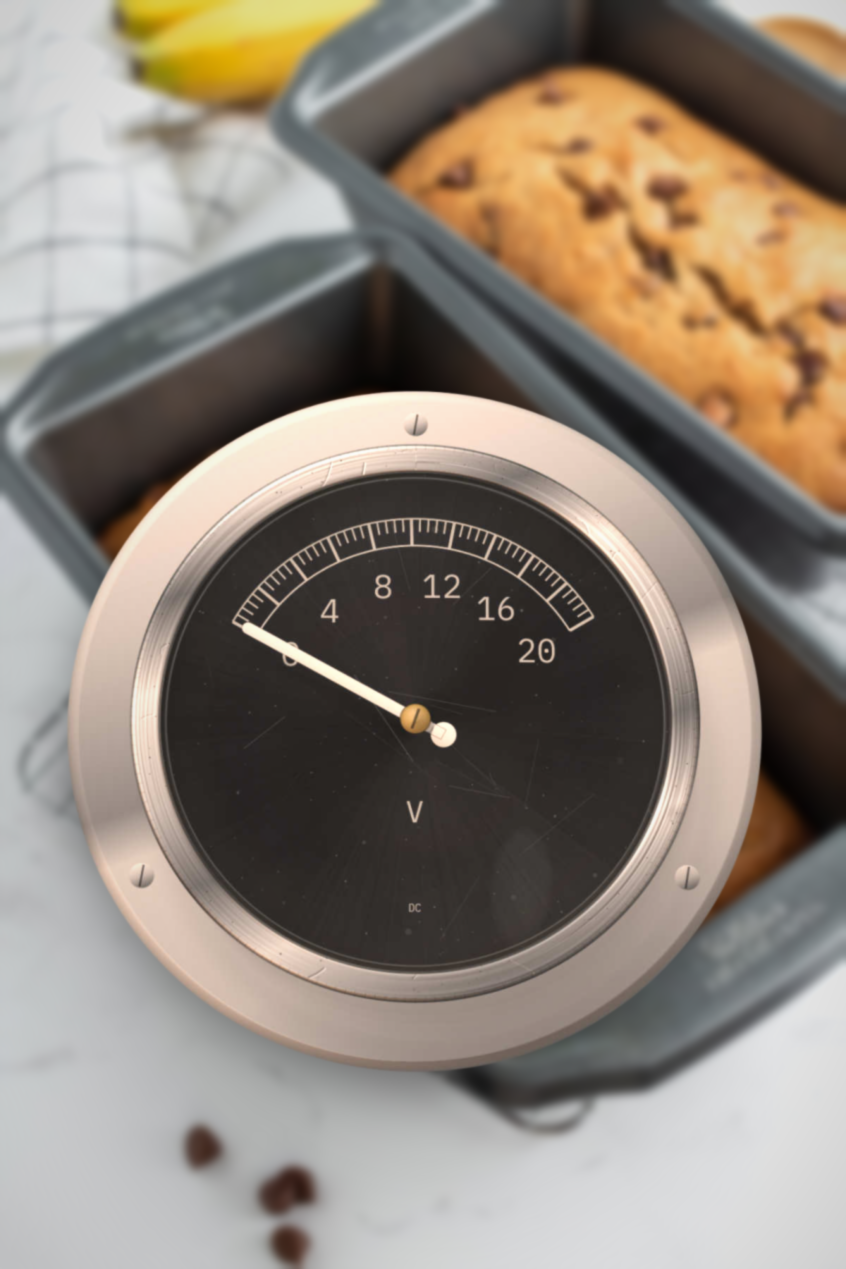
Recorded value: V 0
